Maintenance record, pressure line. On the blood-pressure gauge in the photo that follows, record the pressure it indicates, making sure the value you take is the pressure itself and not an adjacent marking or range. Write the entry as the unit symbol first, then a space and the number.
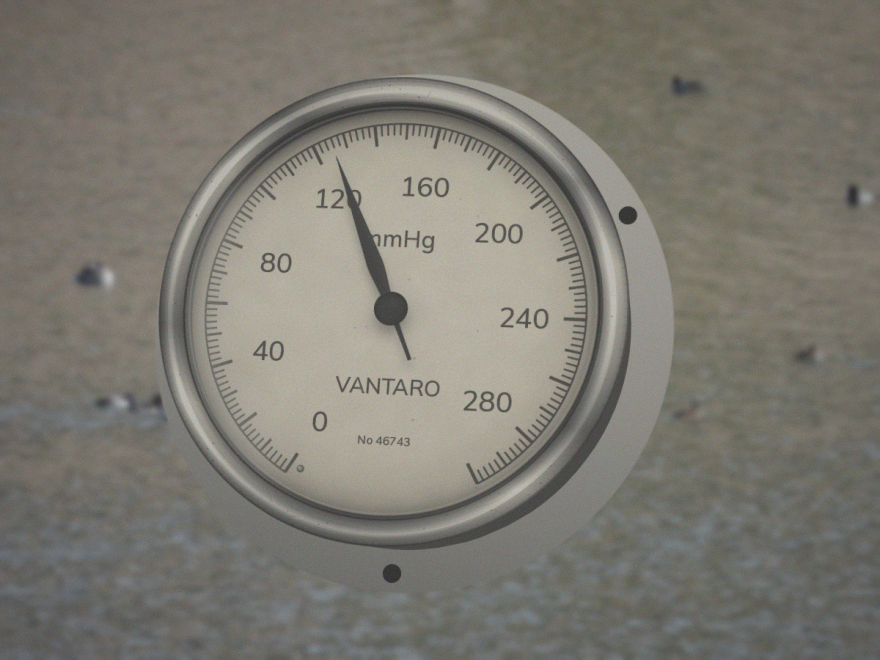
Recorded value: mmHg 126
